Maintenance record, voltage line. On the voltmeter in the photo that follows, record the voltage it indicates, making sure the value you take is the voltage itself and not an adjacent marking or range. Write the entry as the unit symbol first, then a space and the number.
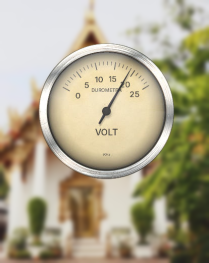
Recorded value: V 19
